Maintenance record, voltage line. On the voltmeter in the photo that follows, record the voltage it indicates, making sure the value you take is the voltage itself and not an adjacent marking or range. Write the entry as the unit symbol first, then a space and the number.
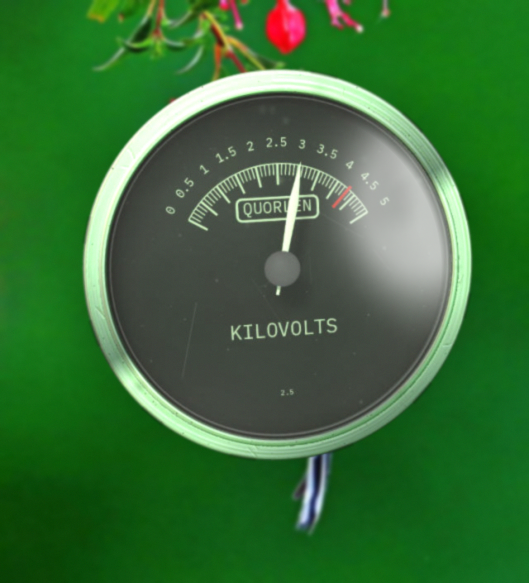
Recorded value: kV 3
